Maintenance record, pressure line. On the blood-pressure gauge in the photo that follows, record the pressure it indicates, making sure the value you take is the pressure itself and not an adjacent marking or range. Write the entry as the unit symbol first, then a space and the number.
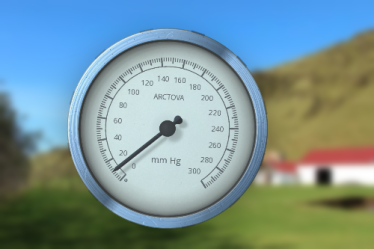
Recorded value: mmHg 10
